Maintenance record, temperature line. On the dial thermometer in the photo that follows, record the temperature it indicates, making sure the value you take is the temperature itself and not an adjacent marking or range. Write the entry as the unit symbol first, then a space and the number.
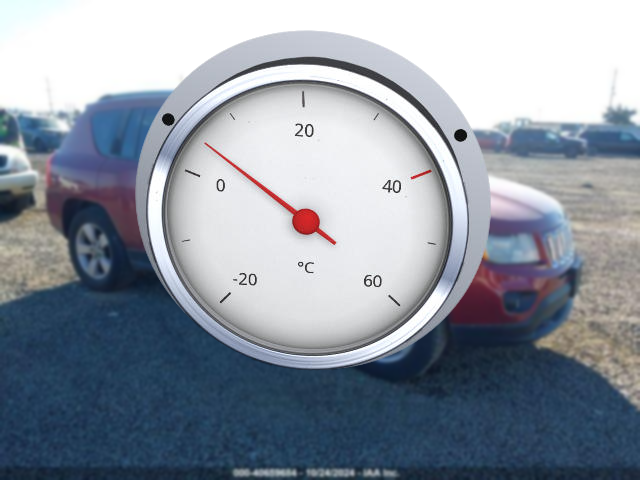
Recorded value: °C 5
